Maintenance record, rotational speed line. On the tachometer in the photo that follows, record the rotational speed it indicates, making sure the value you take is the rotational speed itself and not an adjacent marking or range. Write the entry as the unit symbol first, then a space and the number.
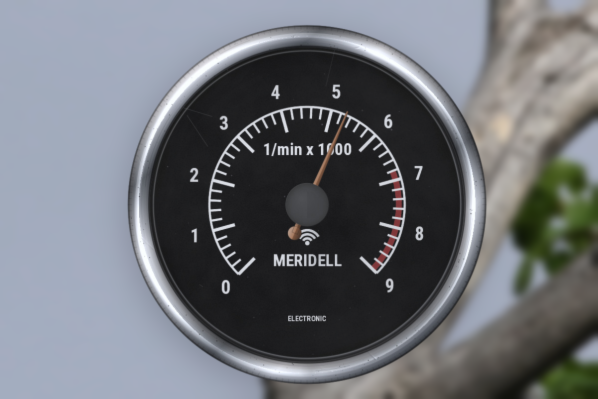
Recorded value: rpm 5300
